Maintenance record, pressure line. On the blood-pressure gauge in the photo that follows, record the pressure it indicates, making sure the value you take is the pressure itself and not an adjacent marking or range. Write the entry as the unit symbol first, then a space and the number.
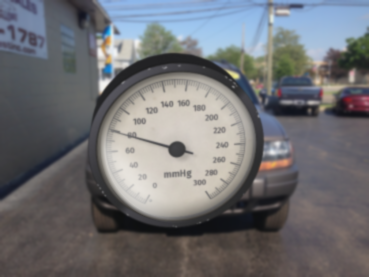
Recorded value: mmHg 80
